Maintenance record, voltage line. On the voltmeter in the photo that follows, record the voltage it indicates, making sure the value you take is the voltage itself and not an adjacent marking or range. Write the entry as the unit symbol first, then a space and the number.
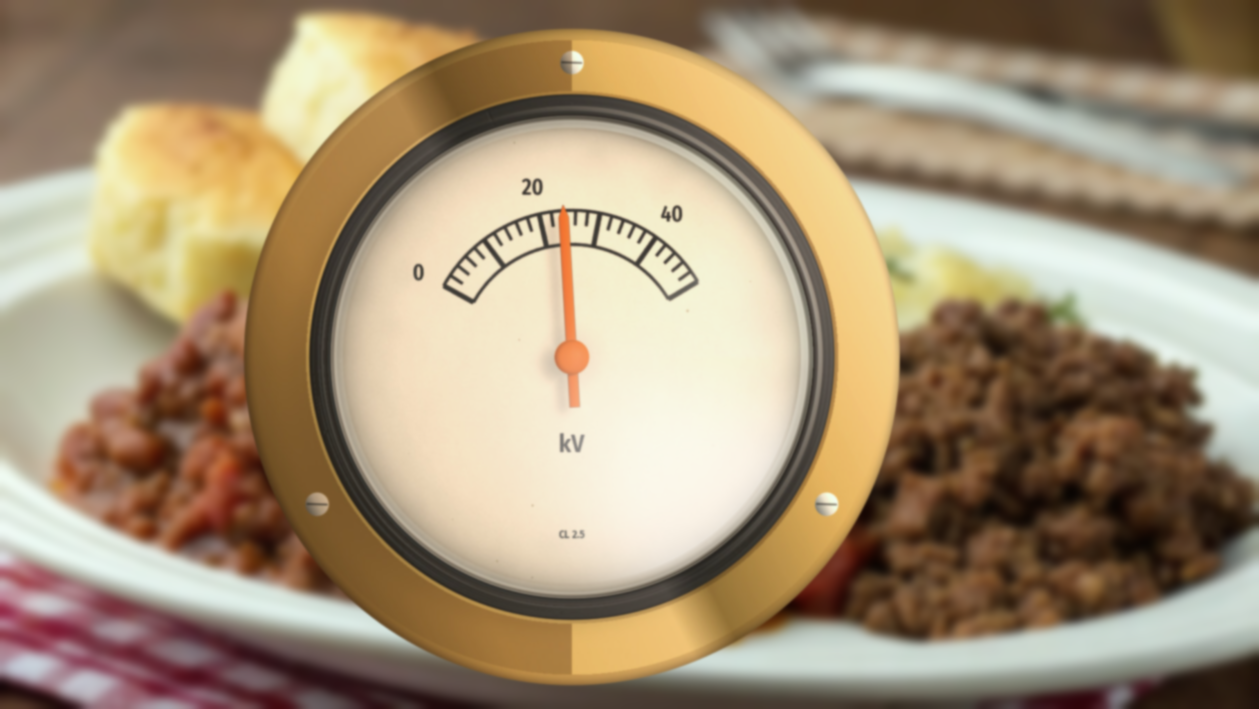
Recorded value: kV 24
